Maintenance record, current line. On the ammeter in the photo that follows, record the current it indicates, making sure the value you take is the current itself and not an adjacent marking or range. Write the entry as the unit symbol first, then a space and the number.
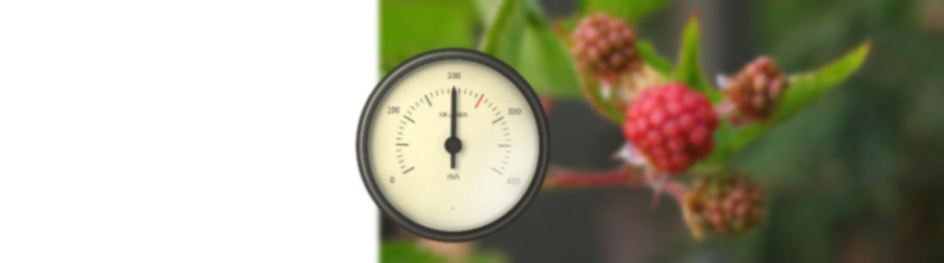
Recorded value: mA 200
